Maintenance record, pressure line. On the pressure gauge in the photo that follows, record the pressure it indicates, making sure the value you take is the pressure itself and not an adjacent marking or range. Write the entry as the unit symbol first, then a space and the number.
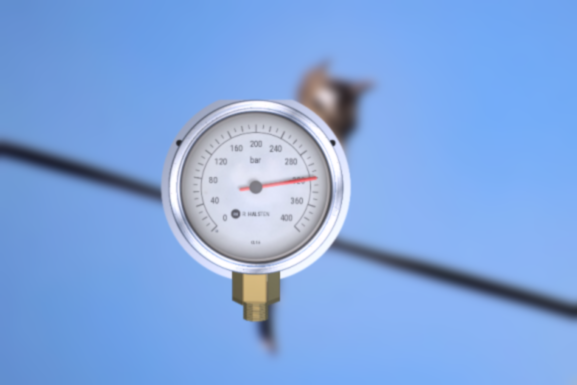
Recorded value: bar 320
